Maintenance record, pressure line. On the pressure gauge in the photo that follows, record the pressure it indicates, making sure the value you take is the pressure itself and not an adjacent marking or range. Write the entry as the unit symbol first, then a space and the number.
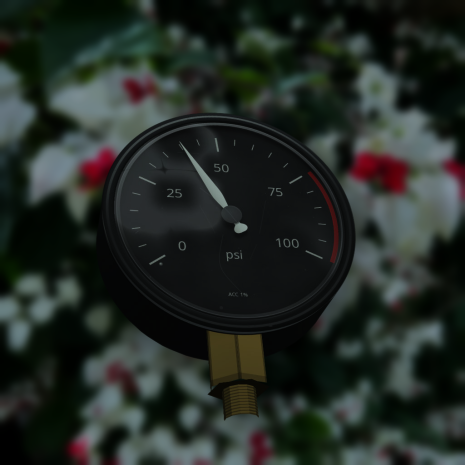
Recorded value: psi 40
